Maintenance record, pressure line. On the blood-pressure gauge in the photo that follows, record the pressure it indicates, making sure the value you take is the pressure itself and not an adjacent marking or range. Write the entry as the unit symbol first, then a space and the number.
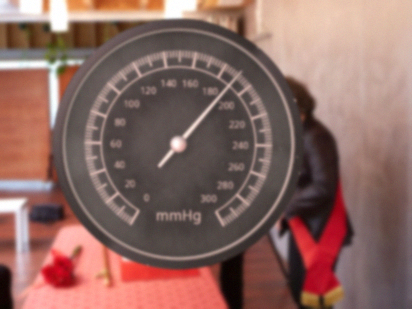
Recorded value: mmHg 190
